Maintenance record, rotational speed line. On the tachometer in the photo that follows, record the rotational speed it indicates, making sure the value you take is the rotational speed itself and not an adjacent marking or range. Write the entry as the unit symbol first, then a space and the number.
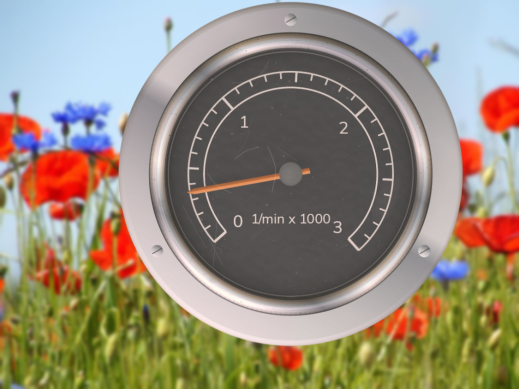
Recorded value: rpm 350
